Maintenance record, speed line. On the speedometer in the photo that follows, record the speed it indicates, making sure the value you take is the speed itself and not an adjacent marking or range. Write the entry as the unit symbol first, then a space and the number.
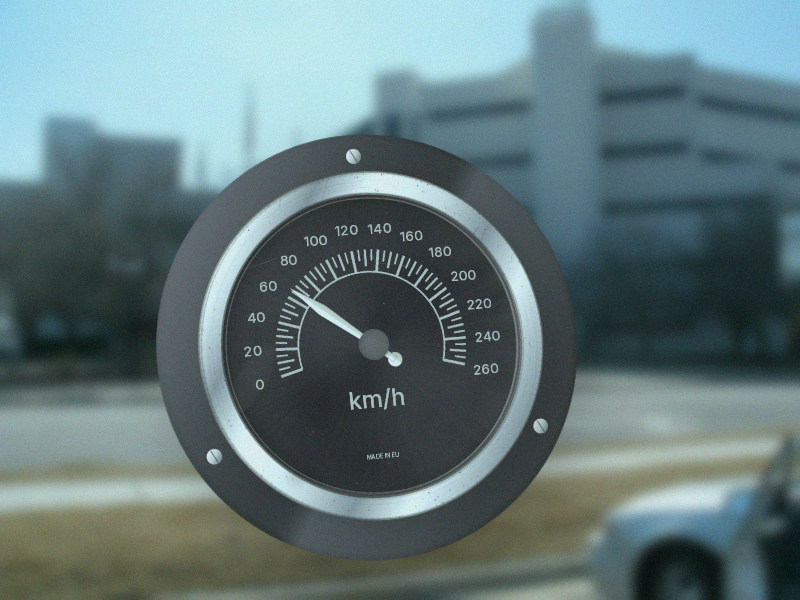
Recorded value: km/h 65
